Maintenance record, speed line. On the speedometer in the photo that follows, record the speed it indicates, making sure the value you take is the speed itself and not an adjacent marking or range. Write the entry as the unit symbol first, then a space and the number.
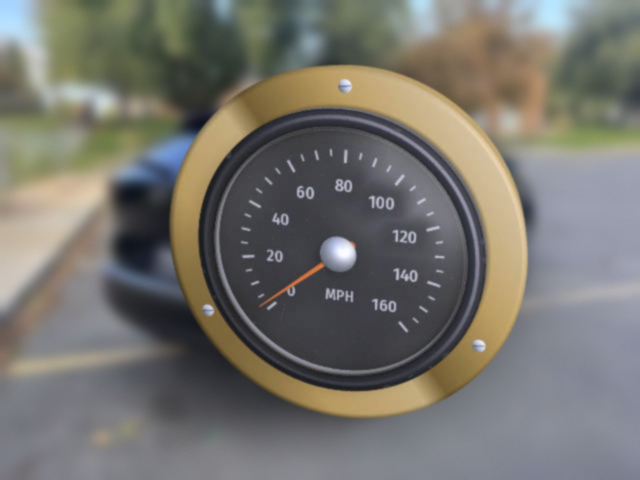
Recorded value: mph 2.5
